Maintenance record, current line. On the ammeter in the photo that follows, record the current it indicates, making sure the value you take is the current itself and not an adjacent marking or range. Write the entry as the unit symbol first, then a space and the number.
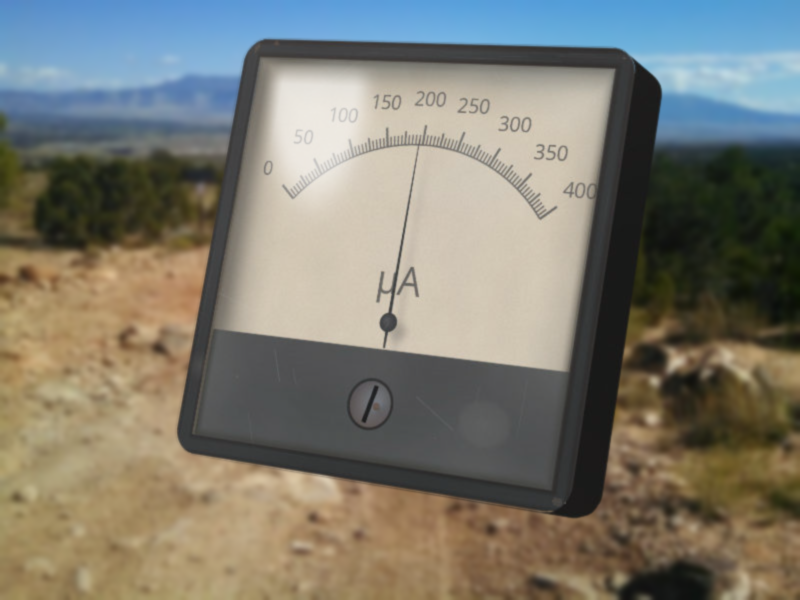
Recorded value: µA 200
